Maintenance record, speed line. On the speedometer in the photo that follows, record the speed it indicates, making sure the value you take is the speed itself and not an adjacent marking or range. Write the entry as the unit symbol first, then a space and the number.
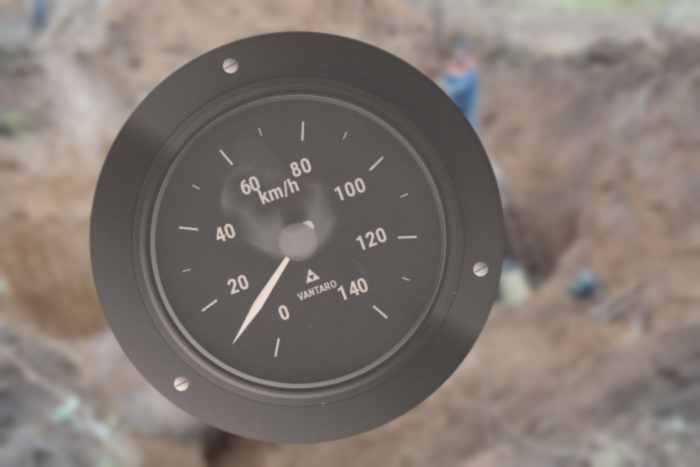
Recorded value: km/h 10
